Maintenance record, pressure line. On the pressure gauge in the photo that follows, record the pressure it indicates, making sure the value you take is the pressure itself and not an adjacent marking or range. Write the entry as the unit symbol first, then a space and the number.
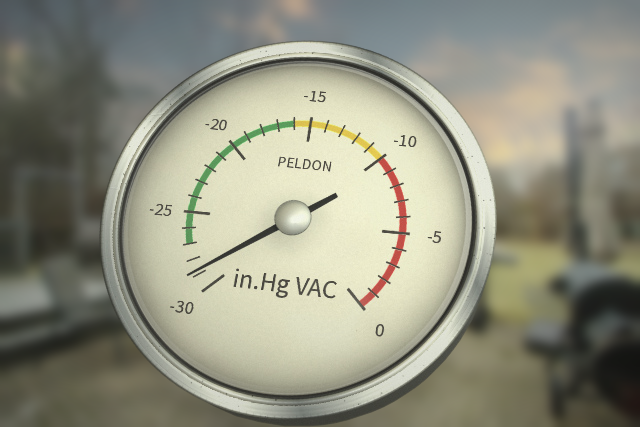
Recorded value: inHg -29
